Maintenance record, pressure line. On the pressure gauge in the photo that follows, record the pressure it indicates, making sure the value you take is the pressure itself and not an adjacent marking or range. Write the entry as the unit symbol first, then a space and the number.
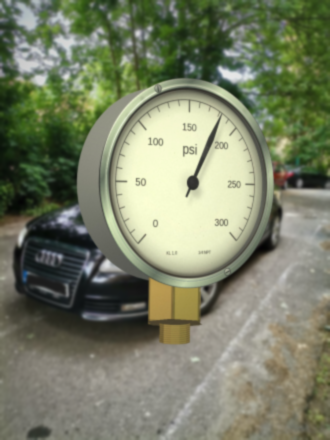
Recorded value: psi 180
